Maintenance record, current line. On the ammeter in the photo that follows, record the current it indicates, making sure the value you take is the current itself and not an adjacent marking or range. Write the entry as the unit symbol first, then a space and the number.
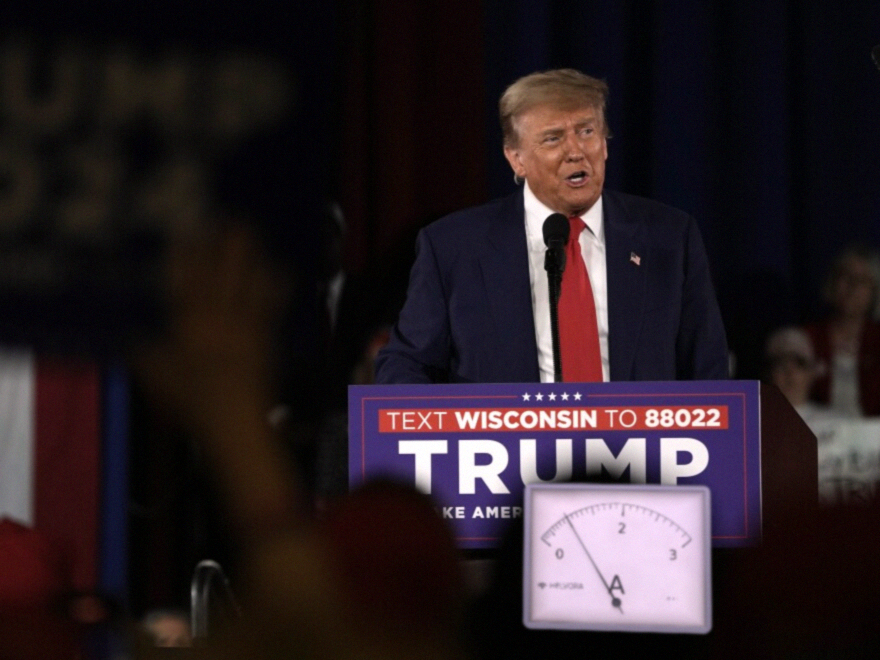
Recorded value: A 1
